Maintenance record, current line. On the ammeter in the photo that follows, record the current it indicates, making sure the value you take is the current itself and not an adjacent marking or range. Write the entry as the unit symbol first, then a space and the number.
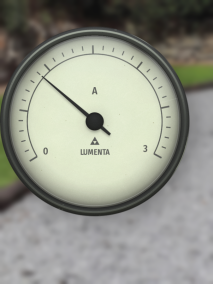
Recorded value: A 0.9
